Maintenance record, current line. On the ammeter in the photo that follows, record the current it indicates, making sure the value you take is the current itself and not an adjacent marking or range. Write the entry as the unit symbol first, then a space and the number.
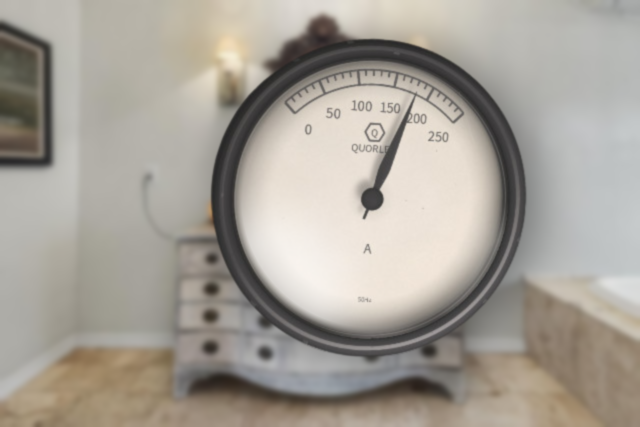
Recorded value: A 180
